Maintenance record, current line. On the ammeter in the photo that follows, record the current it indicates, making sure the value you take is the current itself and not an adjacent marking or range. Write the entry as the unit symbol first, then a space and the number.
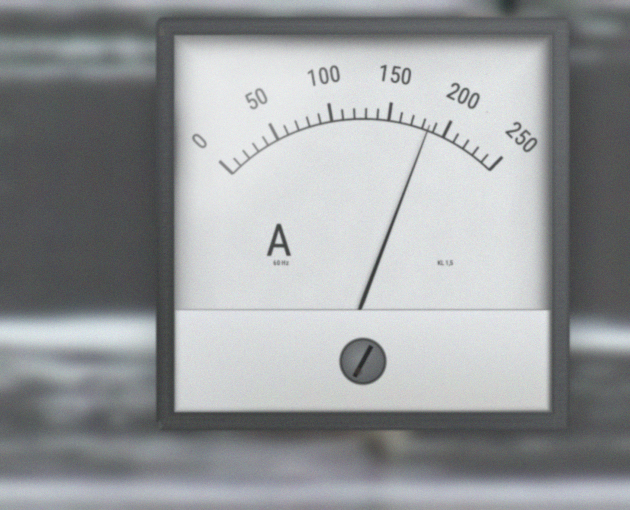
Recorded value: A 185
